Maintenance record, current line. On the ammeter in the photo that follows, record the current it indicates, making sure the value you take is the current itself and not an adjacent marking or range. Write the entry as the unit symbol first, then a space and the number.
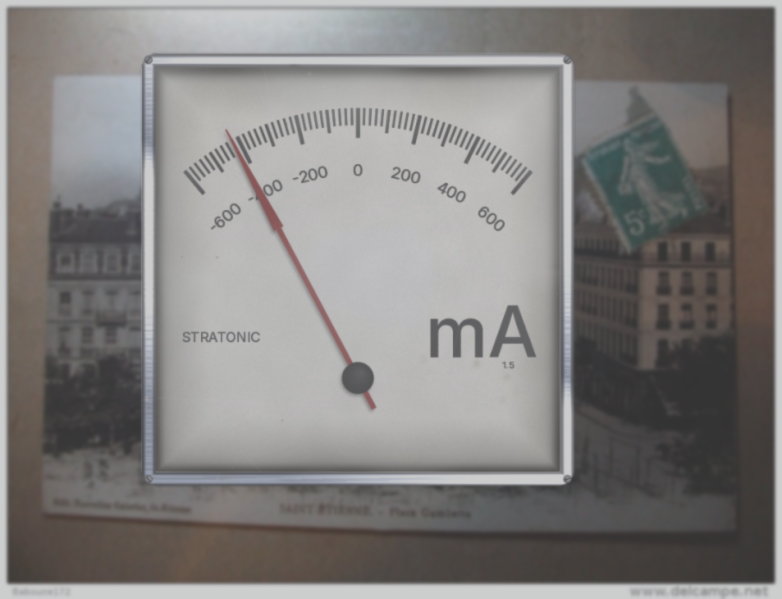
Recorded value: mA -420
